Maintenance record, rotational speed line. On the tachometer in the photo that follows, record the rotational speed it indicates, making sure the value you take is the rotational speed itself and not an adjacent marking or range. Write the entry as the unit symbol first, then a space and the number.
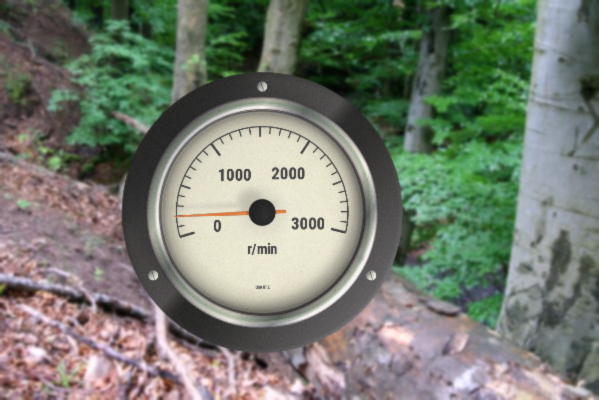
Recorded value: rpm 200
